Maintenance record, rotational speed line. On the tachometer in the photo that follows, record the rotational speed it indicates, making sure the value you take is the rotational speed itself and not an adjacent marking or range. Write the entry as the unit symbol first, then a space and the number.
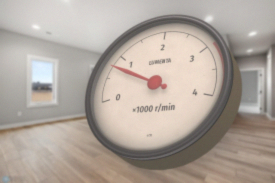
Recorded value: rpm 750
